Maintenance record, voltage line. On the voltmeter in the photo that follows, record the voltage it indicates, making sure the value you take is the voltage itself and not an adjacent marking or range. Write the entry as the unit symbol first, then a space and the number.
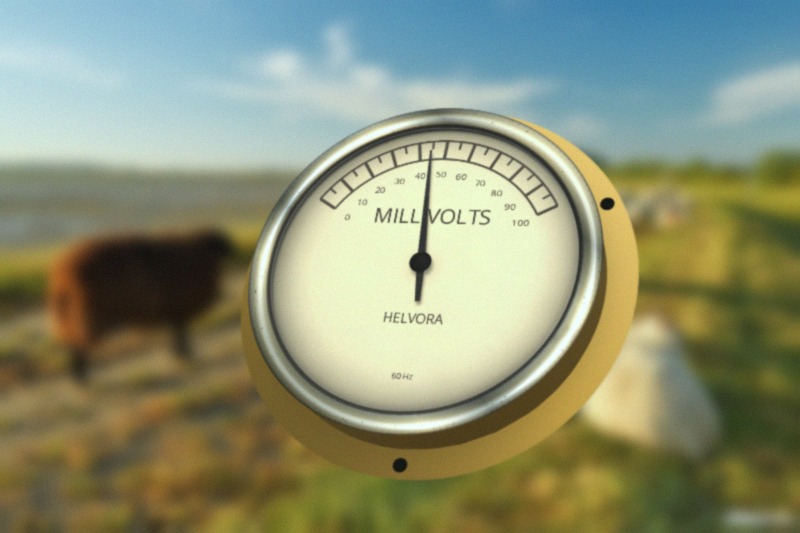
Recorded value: mV 45
